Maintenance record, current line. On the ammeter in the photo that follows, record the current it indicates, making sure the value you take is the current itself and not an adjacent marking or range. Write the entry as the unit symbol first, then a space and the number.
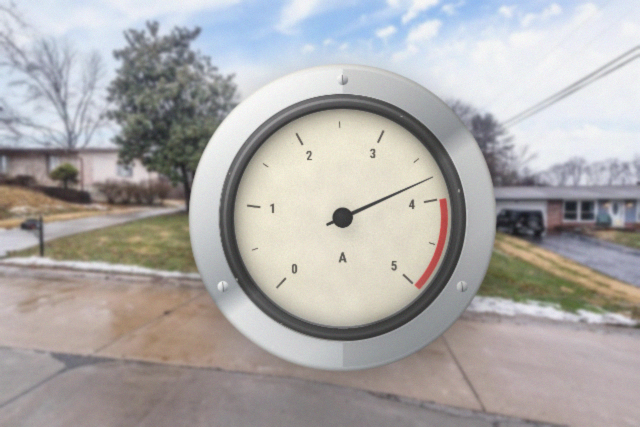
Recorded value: A 3.75
